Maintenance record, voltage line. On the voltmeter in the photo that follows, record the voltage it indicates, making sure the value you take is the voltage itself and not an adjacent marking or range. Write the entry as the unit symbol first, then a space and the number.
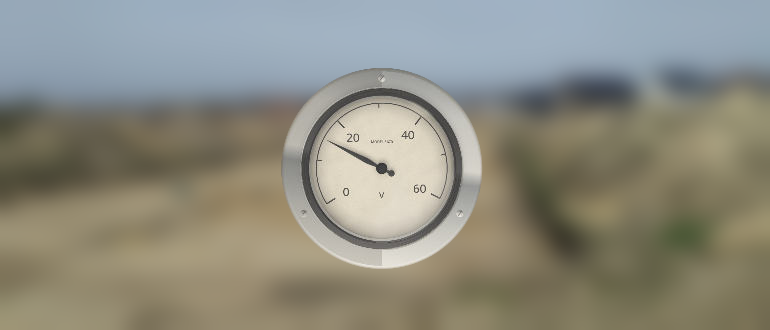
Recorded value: V 15
